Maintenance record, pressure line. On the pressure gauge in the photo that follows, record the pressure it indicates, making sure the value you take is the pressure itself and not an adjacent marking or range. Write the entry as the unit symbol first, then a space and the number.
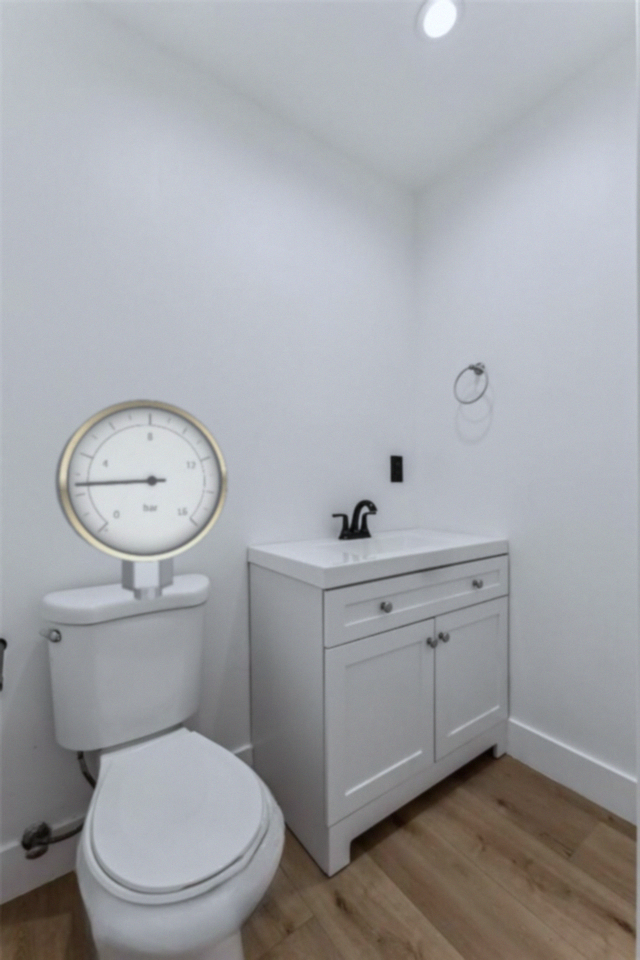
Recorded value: bar 2.5
